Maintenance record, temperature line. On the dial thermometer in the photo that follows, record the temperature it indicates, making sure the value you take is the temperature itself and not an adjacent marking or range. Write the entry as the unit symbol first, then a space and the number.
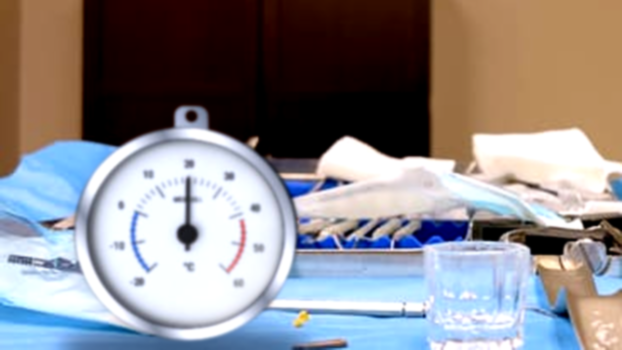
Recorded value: °C 20
